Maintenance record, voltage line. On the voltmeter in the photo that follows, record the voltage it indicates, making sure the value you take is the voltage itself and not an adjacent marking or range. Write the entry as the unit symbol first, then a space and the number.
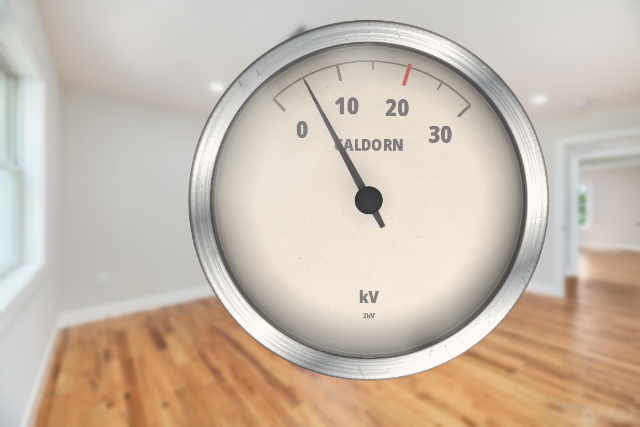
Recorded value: kV 5
